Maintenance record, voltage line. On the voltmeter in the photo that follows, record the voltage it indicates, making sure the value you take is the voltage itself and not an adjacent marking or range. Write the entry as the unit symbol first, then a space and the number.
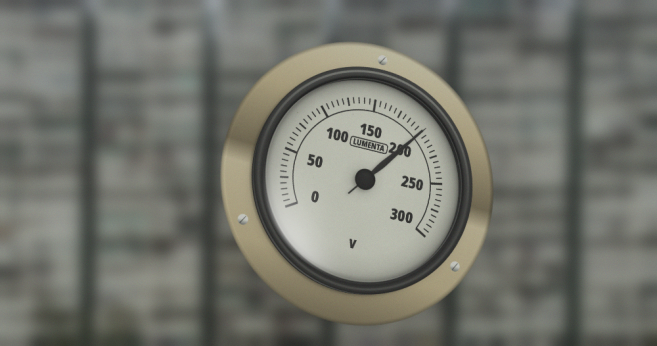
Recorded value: V 200
